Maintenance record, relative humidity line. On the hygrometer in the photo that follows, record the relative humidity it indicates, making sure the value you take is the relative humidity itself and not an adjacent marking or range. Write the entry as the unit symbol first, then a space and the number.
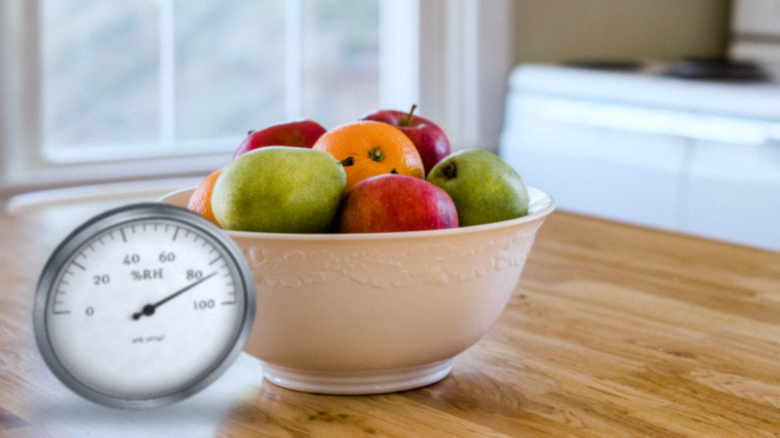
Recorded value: % 84
